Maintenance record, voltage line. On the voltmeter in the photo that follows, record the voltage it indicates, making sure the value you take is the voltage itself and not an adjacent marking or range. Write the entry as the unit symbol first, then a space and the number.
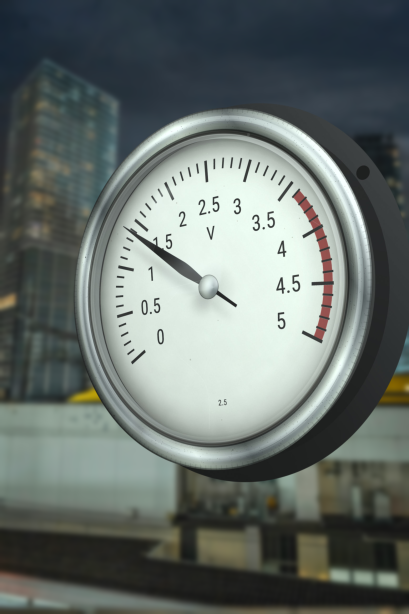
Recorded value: V 1.4
